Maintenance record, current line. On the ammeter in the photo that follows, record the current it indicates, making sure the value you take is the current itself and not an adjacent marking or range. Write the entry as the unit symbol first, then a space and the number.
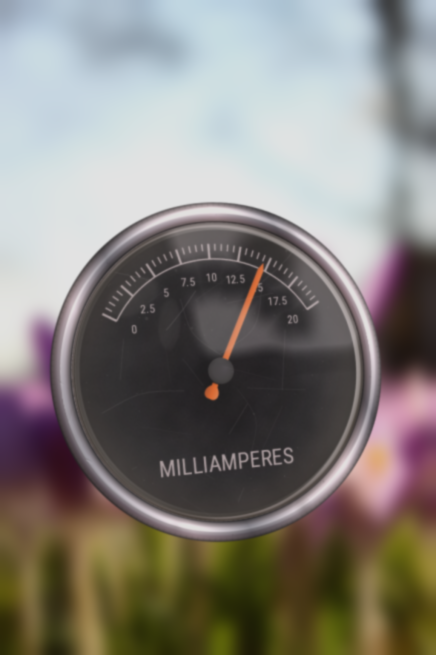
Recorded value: mA 14.5
